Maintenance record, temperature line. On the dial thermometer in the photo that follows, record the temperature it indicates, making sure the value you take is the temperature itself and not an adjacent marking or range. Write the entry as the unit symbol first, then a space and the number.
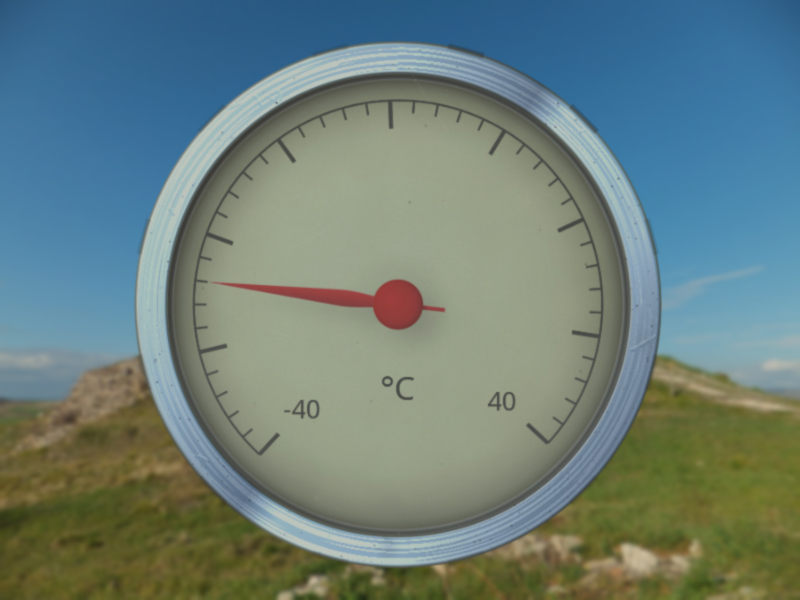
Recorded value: °C -24
